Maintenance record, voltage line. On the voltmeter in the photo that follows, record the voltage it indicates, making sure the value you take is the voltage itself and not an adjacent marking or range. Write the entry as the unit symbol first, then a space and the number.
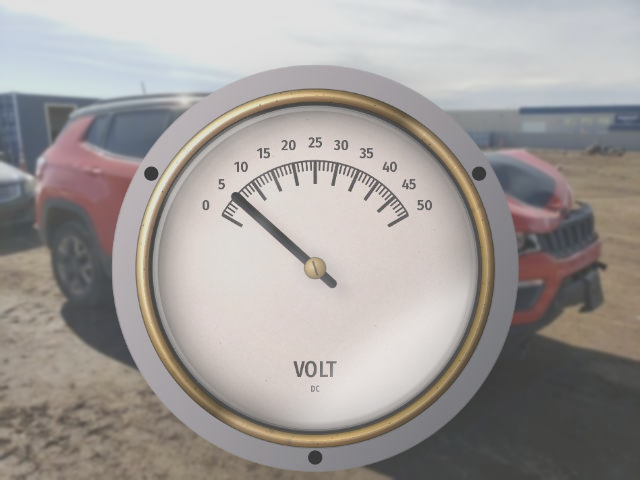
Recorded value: V 5
